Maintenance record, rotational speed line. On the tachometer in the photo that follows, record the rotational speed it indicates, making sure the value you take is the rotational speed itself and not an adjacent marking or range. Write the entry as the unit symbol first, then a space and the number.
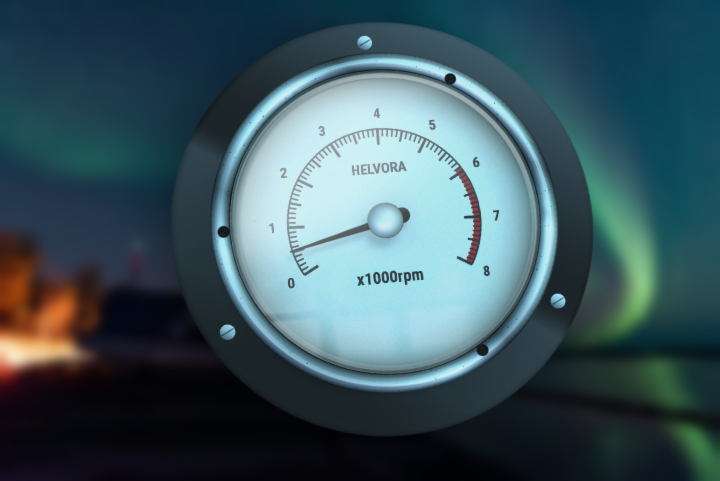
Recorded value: rpm 500
